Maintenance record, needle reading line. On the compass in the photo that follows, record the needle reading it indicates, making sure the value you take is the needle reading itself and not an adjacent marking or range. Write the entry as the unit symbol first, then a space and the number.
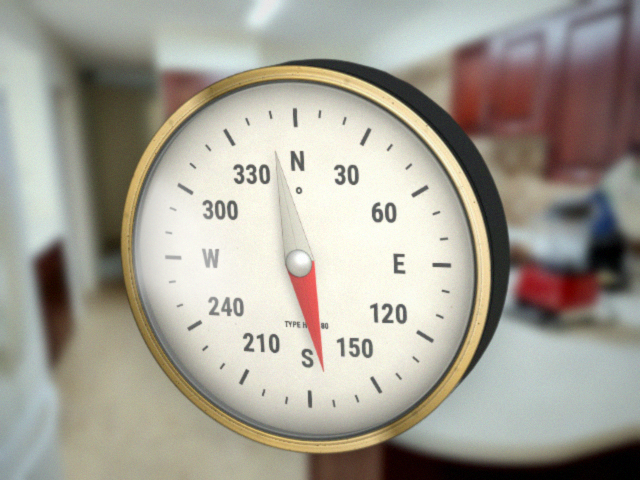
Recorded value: ° 170
